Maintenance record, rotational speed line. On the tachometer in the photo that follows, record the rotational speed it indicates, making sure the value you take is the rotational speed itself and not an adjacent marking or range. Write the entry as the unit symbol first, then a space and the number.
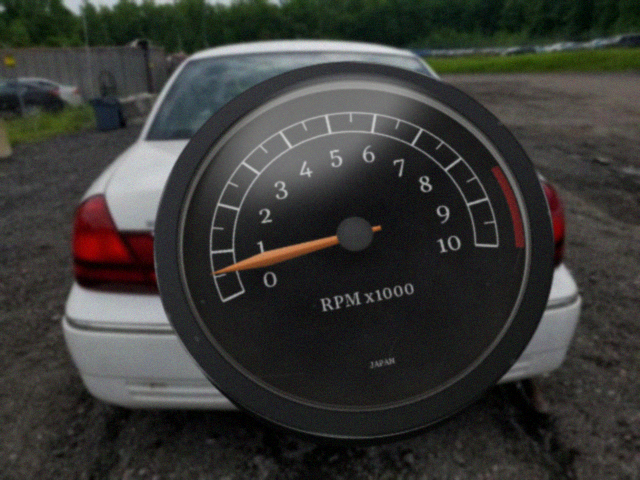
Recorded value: rpm 500
